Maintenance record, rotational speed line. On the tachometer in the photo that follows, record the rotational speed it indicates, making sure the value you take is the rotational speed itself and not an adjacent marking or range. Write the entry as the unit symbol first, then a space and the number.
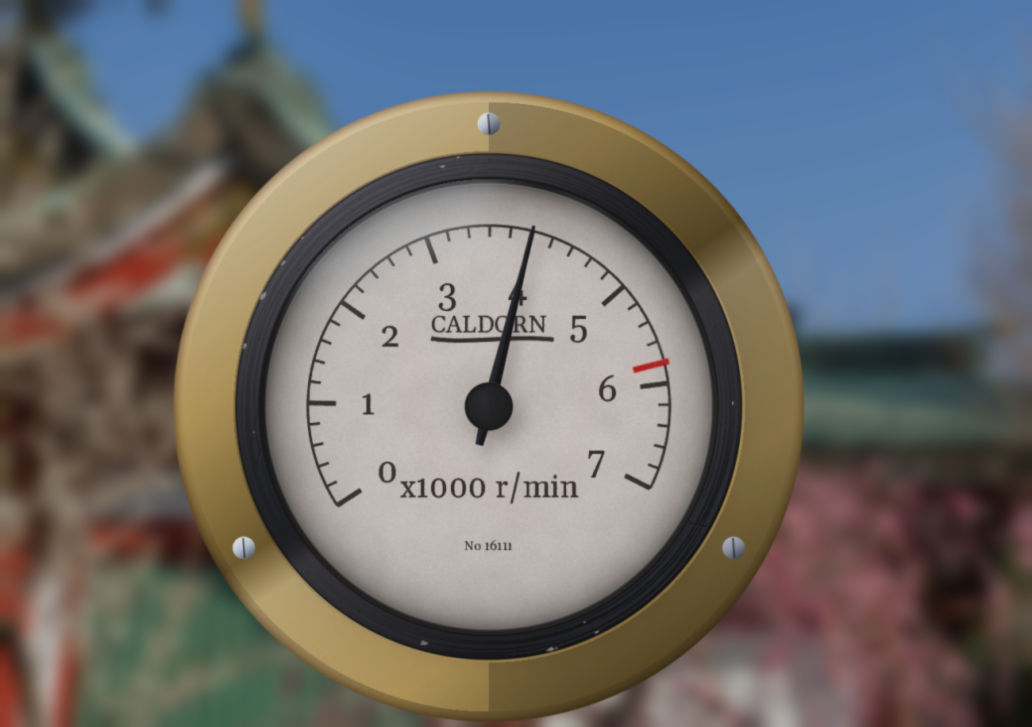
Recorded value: rpm 4000
